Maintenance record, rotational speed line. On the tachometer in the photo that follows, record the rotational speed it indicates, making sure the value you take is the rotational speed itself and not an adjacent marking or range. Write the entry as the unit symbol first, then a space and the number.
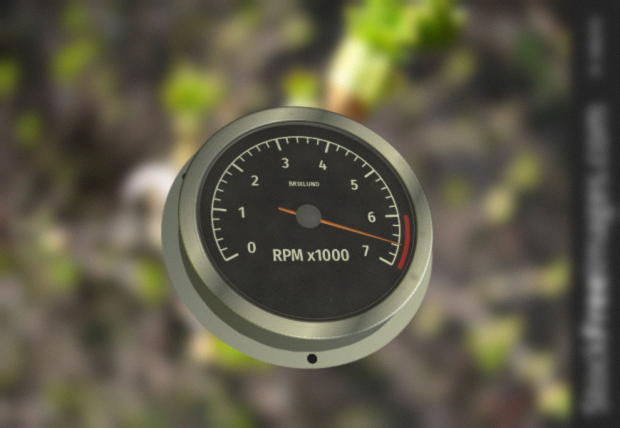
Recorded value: rpm 6600
